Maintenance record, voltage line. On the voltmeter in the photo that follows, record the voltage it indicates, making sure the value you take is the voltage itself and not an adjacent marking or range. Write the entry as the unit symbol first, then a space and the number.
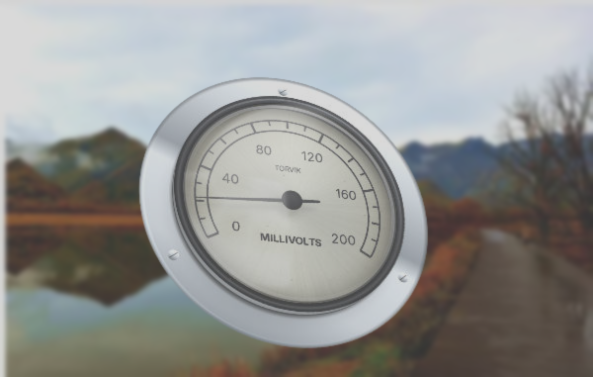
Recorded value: mV 20
